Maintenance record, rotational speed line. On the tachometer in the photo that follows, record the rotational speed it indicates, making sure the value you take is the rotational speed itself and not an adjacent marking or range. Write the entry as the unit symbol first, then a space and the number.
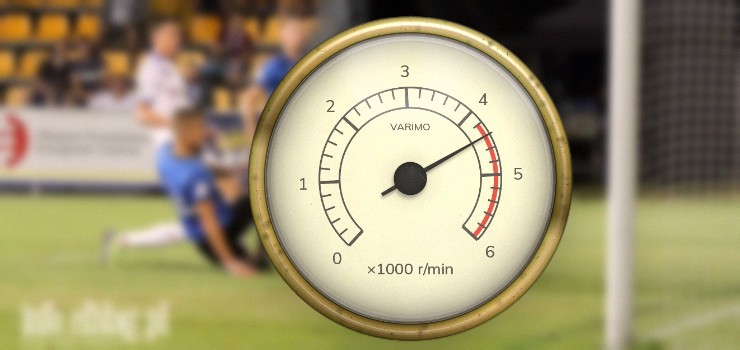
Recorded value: rpm 4400
